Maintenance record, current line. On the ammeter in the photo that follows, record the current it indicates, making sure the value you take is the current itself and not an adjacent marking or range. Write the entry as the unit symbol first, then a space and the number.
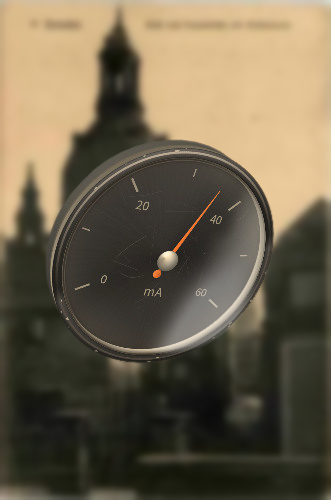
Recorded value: mA 35
